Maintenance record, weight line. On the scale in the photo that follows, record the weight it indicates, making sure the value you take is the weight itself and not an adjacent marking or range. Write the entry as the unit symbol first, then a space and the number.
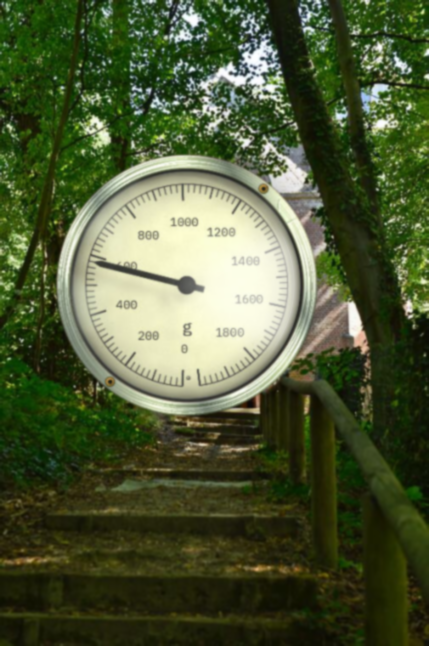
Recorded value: g 580
